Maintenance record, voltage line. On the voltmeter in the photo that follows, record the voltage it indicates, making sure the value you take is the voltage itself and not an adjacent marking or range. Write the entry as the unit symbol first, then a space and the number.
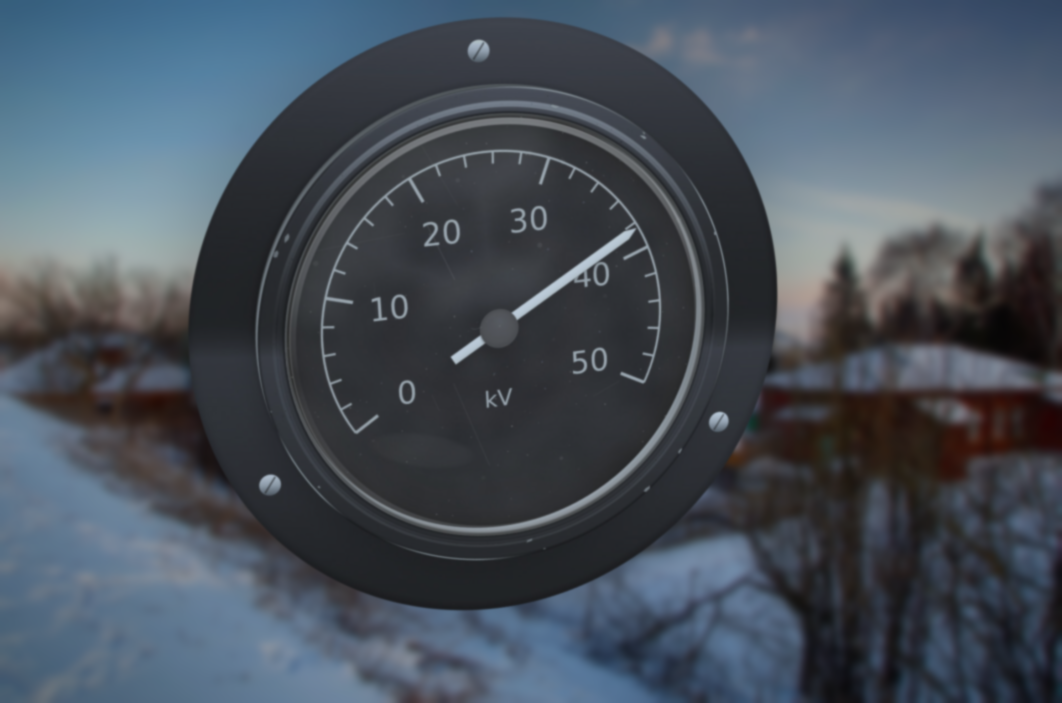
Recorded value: kV 38
